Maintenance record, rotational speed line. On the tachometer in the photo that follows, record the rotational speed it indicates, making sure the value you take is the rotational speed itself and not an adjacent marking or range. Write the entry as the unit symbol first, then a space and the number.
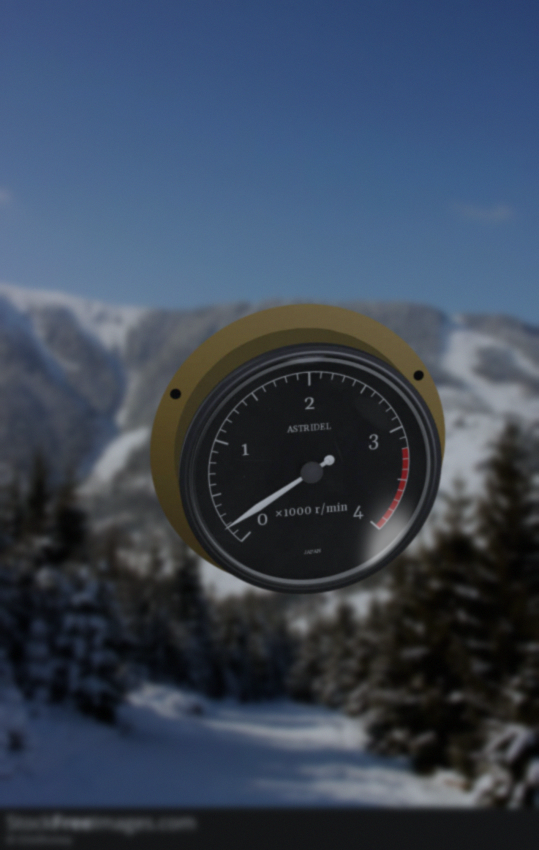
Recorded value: rpm 200
